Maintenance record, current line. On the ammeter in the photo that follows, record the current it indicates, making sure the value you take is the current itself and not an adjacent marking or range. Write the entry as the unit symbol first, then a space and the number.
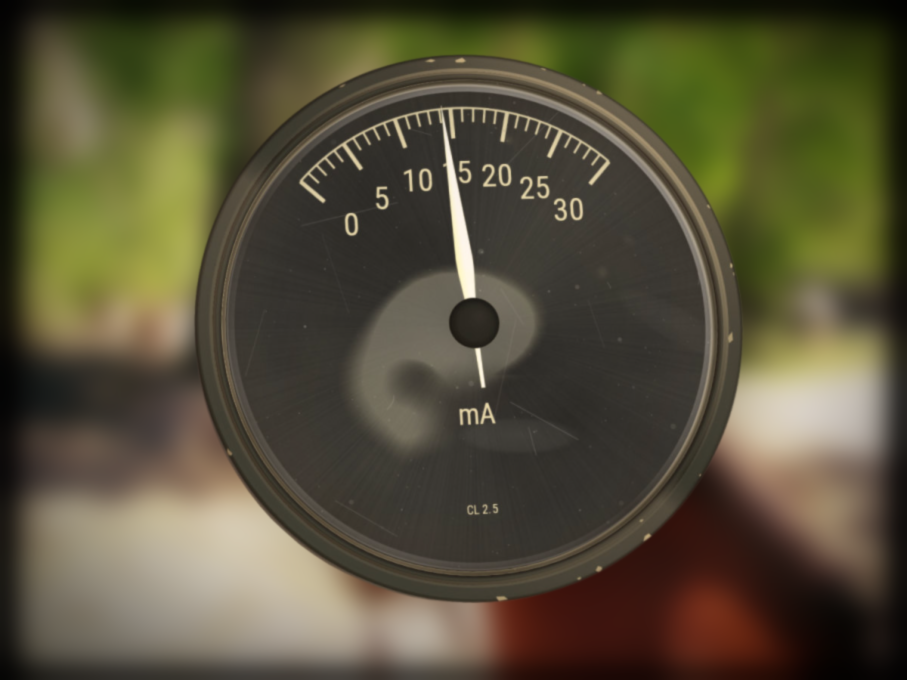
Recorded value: mA 14
